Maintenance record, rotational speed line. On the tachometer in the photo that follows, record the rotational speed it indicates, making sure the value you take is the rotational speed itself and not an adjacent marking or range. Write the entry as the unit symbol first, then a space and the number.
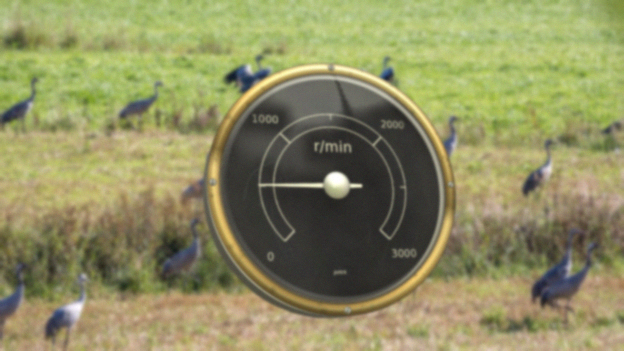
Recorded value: rpm 500
